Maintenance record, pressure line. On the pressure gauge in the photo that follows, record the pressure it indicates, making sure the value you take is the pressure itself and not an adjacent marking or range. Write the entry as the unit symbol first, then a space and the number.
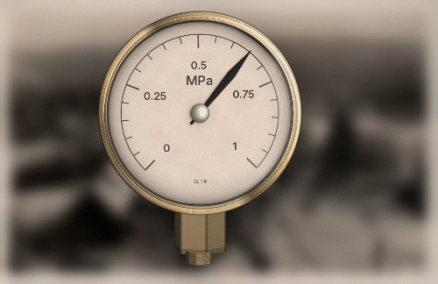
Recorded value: MPa 0.65
